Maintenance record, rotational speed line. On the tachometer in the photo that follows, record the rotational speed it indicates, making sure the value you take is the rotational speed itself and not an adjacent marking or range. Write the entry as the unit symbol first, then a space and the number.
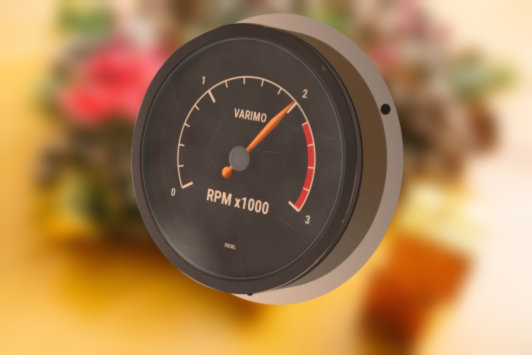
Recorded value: rpm 2000
